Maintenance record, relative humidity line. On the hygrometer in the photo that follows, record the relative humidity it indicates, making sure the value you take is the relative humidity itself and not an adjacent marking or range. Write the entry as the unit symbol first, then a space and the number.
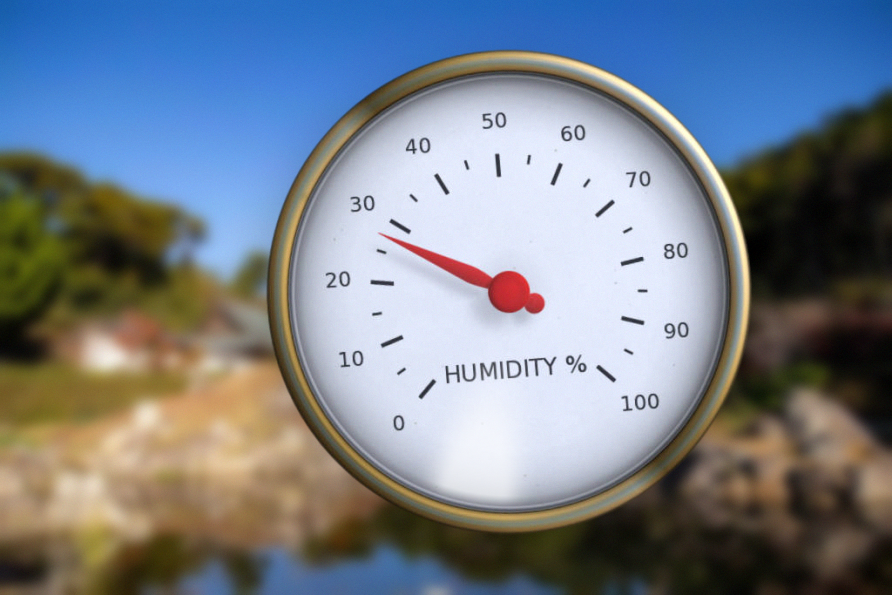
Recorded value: % 27.5
